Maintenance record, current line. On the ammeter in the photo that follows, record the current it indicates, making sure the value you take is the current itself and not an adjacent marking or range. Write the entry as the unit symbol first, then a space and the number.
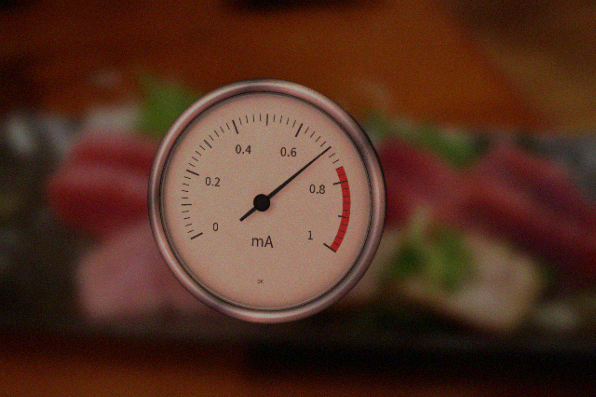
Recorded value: mA 0.7
